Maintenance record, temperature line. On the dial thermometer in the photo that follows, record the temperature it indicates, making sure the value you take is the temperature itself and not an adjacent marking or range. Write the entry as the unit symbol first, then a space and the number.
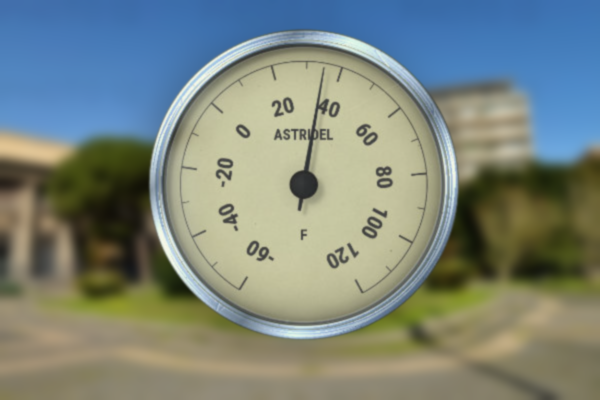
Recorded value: °F 35
